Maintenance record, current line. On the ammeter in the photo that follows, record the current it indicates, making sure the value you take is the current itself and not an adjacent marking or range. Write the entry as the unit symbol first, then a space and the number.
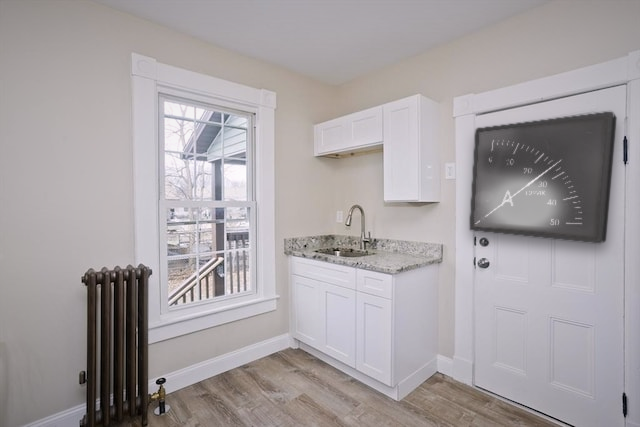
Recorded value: A 26
